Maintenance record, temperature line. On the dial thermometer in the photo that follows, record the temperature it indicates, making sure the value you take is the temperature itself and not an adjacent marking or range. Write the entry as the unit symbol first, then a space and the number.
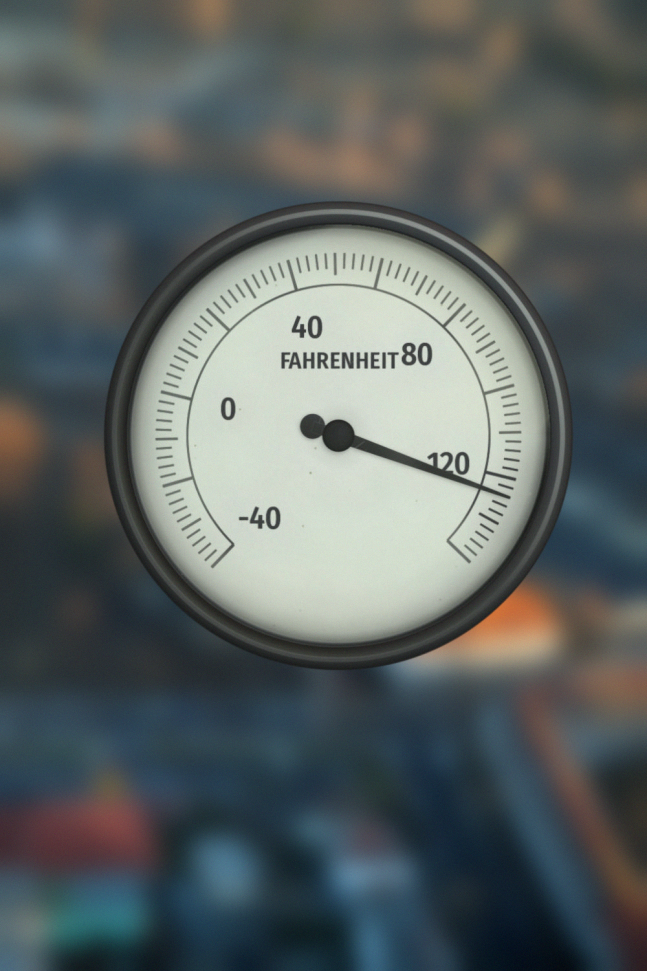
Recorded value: °F 124
